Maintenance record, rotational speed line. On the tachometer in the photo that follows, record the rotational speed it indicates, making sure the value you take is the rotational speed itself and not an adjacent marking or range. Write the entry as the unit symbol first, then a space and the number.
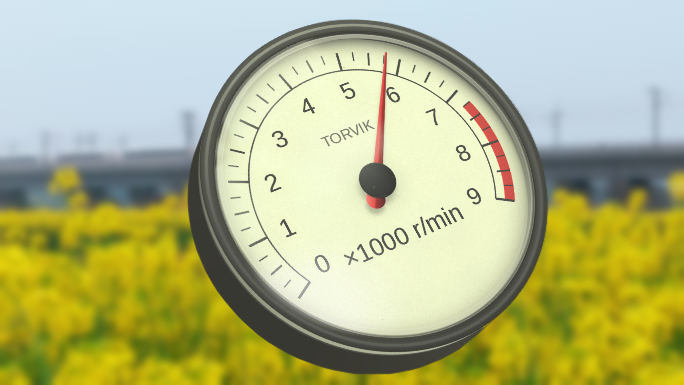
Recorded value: rpm 5750
